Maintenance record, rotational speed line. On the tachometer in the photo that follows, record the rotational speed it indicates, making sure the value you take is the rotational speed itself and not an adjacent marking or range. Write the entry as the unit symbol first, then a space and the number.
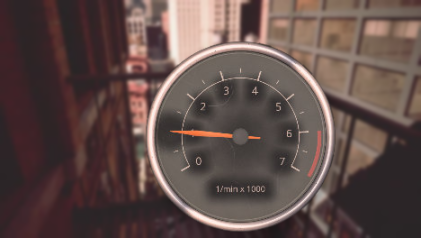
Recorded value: rpm 1000
